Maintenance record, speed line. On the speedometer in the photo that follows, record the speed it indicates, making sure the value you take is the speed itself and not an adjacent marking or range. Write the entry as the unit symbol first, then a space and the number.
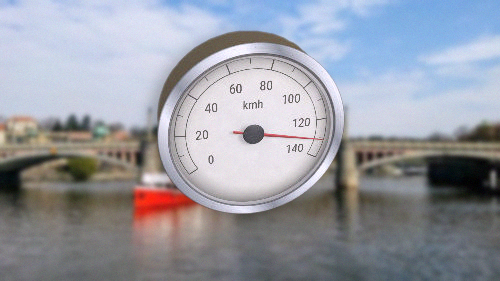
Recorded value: km/h 130
